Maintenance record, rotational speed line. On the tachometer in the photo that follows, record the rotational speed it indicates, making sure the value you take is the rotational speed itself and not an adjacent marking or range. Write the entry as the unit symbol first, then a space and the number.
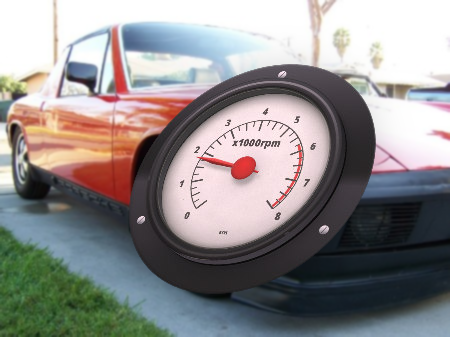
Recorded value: rpm 1750
